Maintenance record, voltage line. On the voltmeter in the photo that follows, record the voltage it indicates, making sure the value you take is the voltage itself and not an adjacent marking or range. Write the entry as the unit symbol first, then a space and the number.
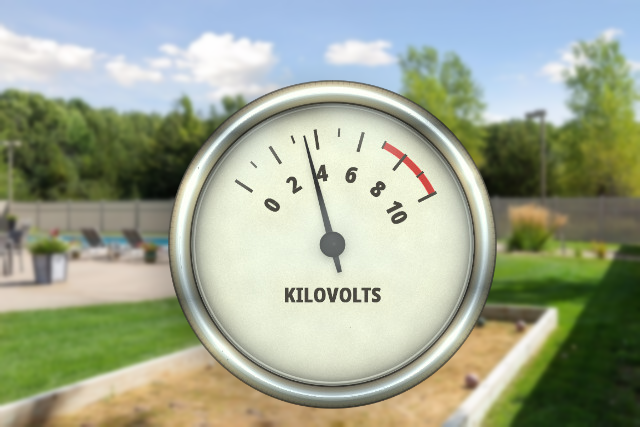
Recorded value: kV 3.5
